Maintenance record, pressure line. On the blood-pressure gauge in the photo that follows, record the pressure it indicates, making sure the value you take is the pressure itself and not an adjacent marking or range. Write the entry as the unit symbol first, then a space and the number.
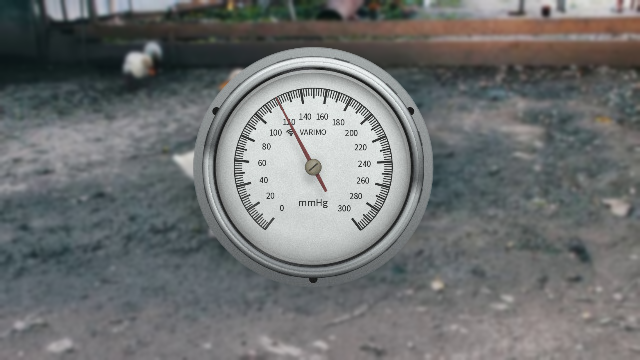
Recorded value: mmHg 120
